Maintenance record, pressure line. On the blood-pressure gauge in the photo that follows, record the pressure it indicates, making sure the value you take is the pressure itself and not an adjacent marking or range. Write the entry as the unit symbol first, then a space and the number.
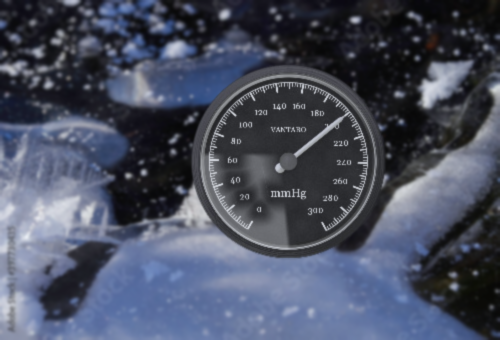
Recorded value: mmHg 200
